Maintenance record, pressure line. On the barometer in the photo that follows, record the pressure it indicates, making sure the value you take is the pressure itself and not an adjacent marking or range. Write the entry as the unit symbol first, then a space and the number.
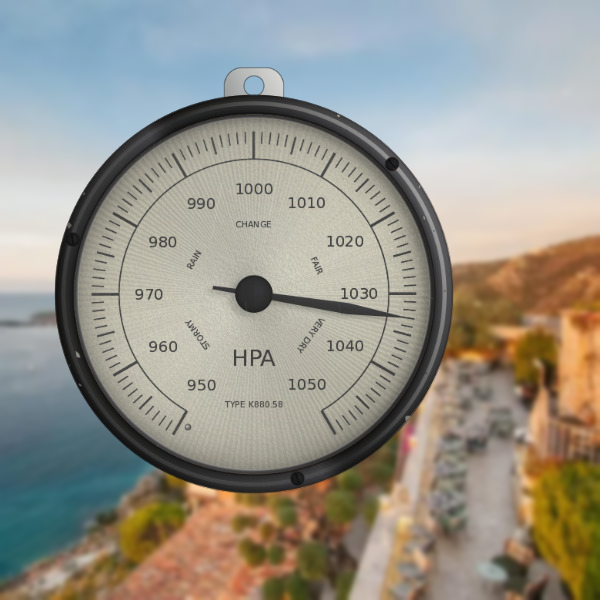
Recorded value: hPa 1033
